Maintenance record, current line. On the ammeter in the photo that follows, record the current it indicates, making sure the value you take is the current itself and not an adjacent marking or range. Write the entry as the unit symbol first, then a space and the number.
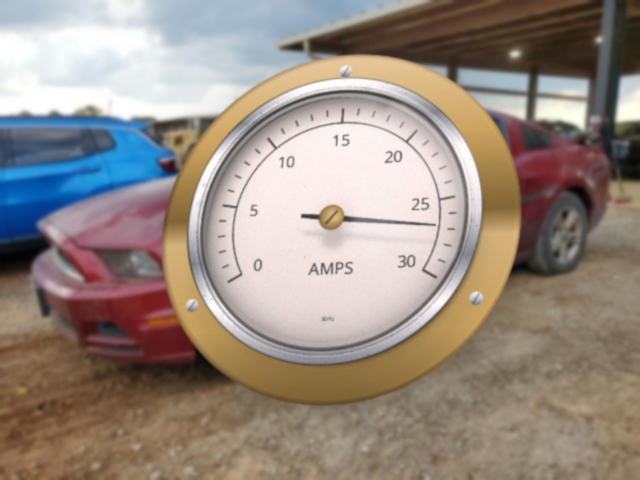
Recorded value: A 27
